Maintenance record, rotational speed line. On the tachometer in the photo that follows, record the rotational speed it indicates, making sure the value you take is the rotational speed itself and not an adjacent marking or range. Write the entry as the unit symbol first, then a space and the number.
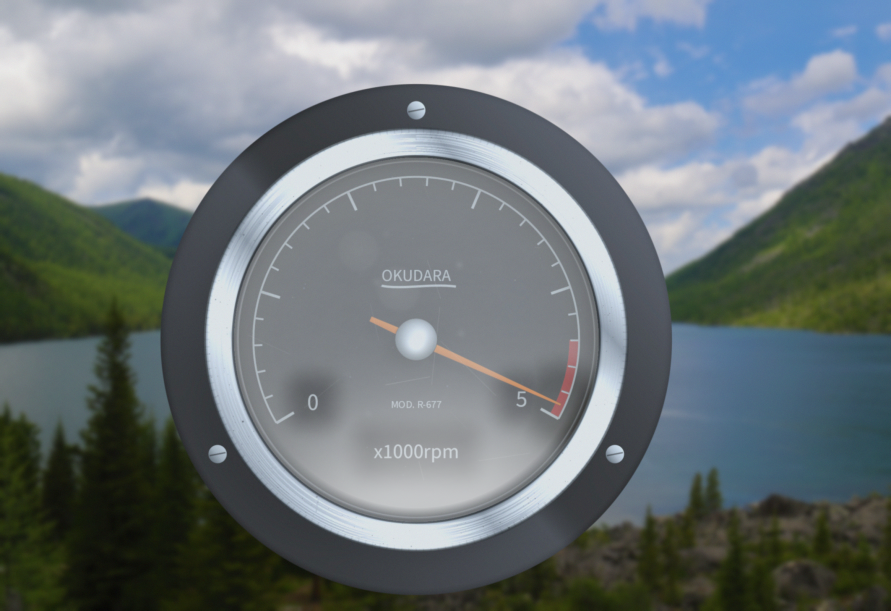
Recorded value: rpm 4900
